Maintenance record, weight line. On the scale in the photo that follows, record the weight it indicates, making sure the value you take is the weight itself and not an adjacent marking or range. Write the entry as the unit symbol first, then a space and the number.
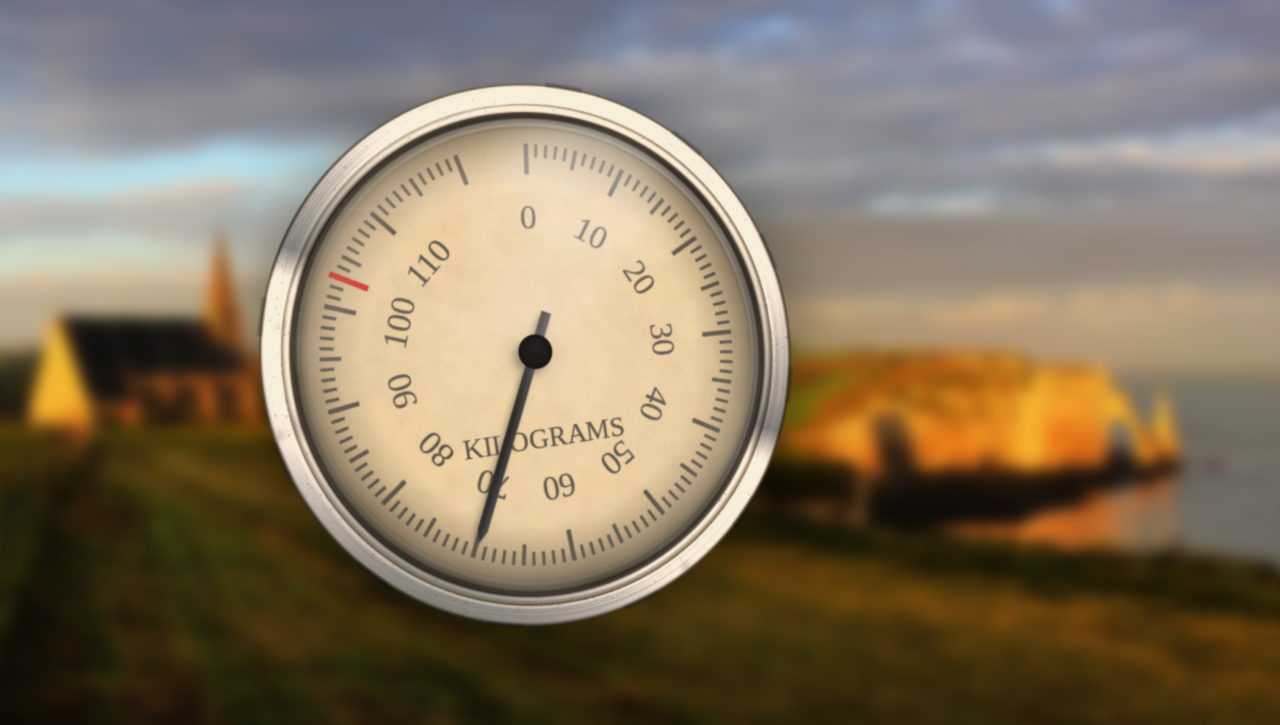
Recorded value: kg 70
